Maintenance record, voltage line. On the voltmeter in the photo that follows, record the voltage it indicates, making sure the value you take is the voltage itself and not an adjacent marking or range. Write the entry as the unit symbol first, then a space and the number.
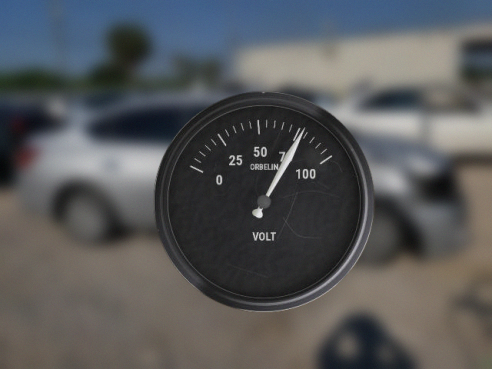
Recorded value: V 77.5
